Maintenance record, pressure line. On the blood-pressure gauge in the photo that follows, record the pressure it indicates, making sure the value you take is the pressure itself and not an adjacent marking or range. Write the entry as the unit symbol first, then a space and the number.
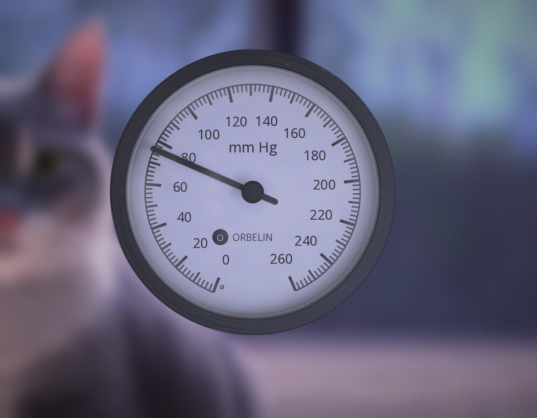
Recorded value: mmHg 76
